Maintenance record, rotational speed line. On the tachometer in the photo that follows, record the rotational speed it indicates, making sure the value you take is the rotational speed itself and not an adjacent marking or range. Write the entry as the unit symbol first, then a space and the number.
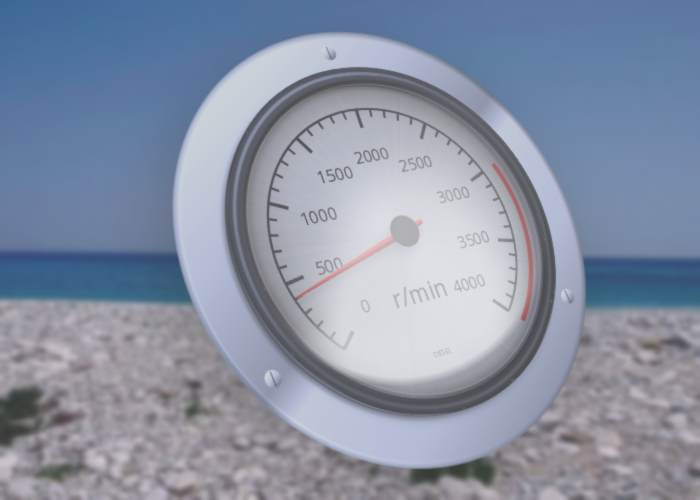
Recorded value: rpm 400
